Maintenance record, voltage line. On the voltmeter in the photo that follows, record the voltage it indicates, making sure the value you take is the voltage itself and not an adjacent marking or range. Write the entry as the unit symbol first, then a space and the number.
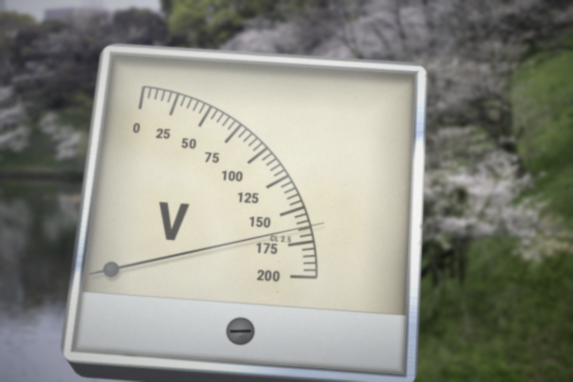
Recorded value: V 165
